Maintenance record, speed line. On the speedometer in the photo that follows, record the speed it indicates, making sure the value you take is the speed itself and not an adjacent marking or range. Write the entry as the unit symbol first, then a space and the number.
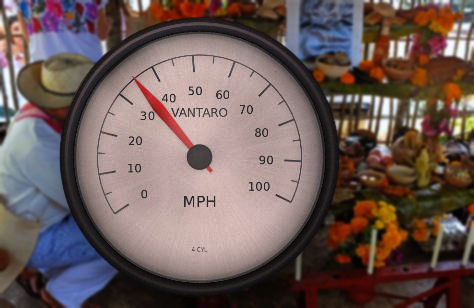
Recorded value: mph 35
